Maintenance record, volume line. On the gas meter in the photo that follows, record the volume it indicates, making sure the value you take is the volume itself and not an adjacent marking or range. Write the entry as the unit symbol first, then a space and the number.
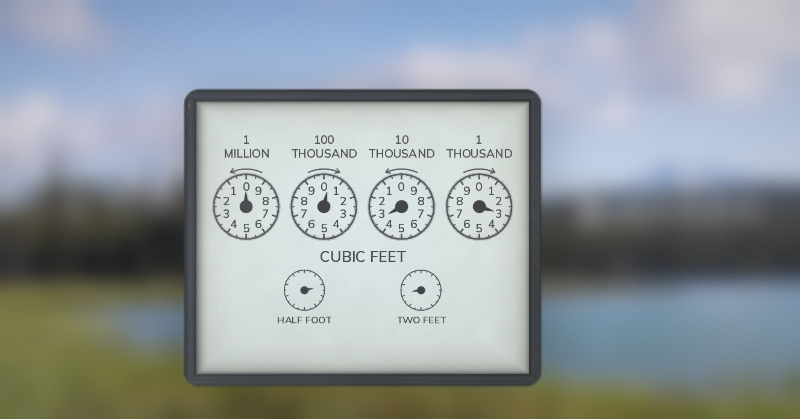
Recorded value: ft³ 3300
